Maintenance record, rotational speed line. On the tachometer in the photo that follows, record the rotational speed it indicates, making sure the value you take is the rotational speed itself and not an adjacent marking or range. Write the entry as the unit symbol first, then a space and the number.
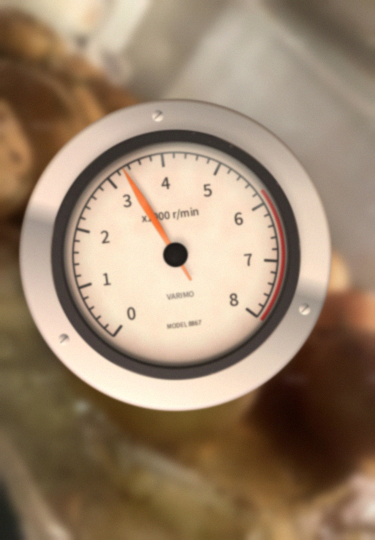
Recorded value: rpm 3300
